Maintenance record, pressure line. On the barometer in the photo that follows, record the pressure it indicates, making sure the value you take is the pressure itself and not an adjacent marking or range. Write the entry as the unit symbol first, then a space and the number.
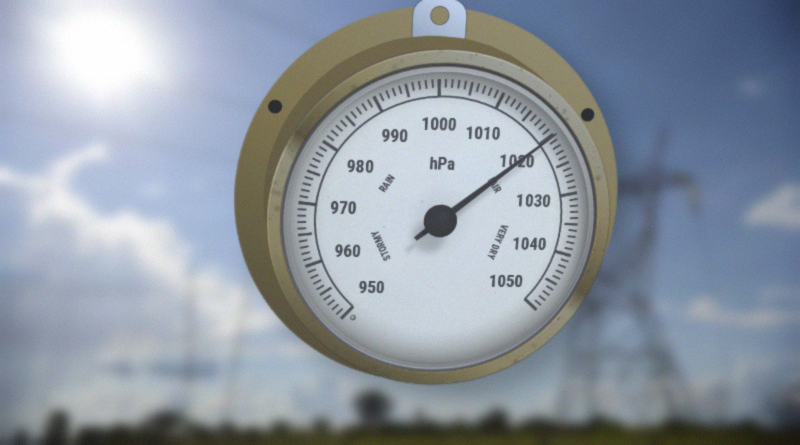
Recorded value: hPa 1020
